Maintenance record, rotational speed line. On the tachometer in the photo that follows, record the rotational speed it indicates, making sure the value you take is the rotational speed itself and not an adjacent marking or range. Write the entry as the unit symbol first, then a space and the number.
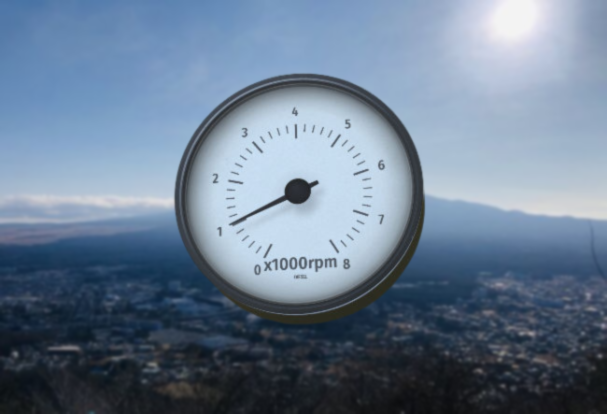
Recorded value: rpm 1000
